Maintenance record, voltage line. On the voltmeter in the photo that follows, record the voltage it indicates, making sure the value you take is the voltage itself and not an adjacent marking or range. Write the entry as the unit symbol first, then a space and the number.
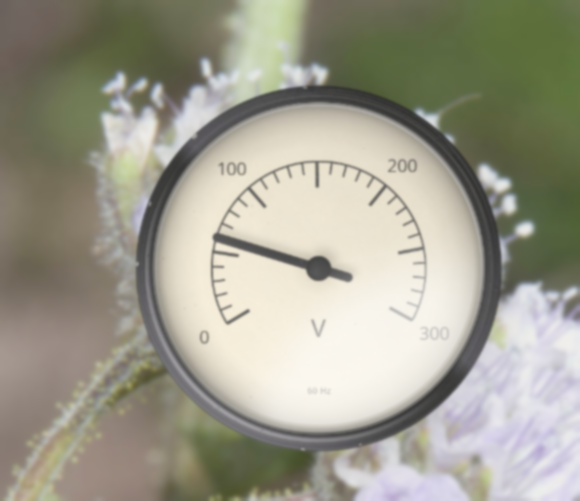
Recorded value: V 60
